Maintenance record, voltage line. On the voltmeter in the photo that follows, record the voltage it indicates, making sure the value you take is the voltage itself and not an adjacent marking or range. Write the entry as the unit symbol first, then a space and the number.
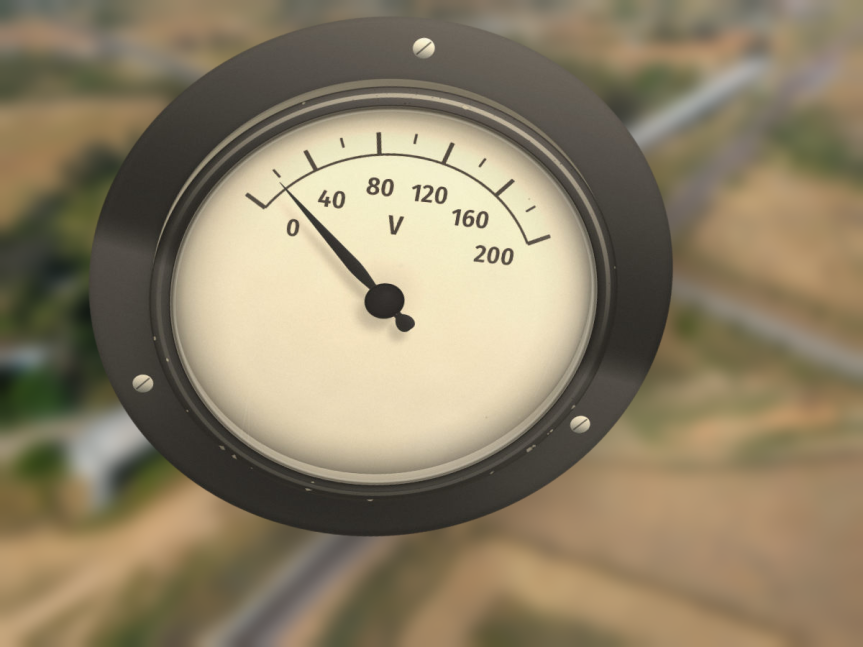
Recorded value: V 20
